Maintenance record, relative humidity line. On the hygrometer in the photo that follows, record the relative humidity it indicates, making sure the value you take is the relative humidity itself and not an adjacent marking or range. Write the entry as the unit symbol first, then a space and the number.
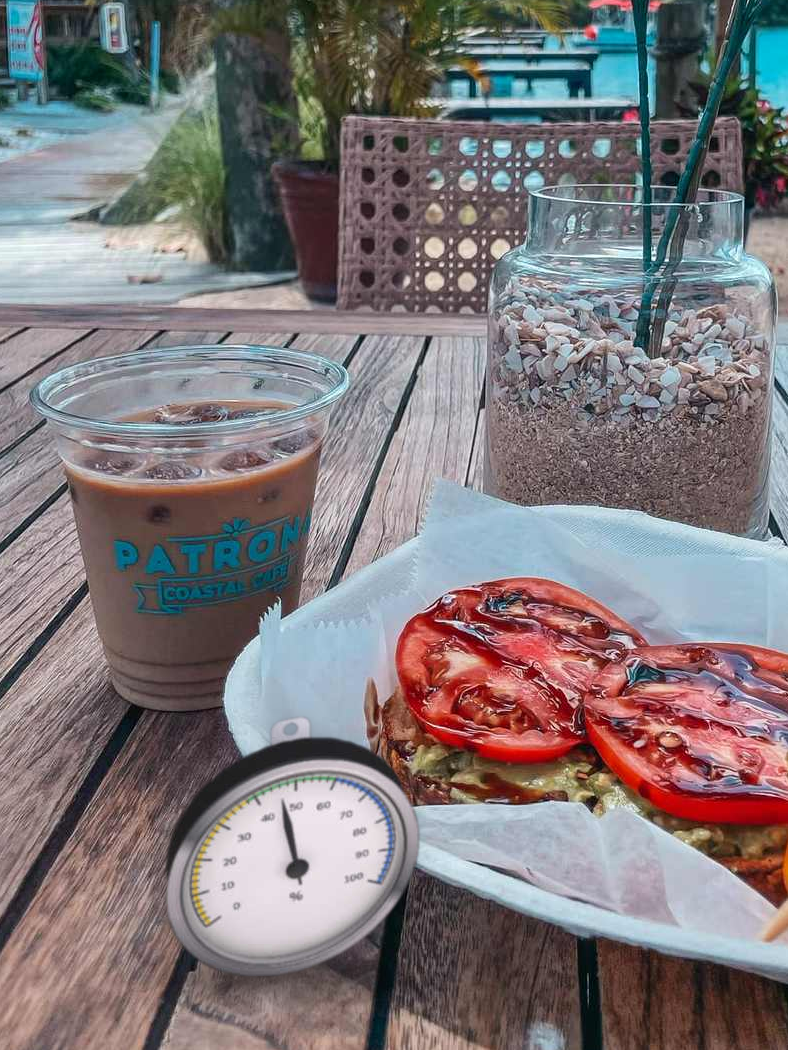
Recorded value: % 46
